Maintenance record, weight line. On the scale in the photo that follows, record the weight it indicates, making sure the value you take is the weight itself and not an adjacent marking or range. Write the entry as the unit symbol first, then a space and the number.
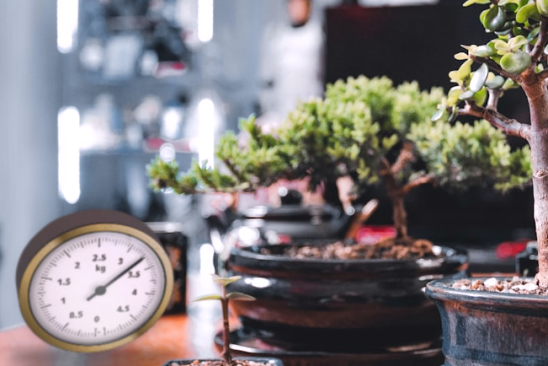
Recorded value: kg 3.25
